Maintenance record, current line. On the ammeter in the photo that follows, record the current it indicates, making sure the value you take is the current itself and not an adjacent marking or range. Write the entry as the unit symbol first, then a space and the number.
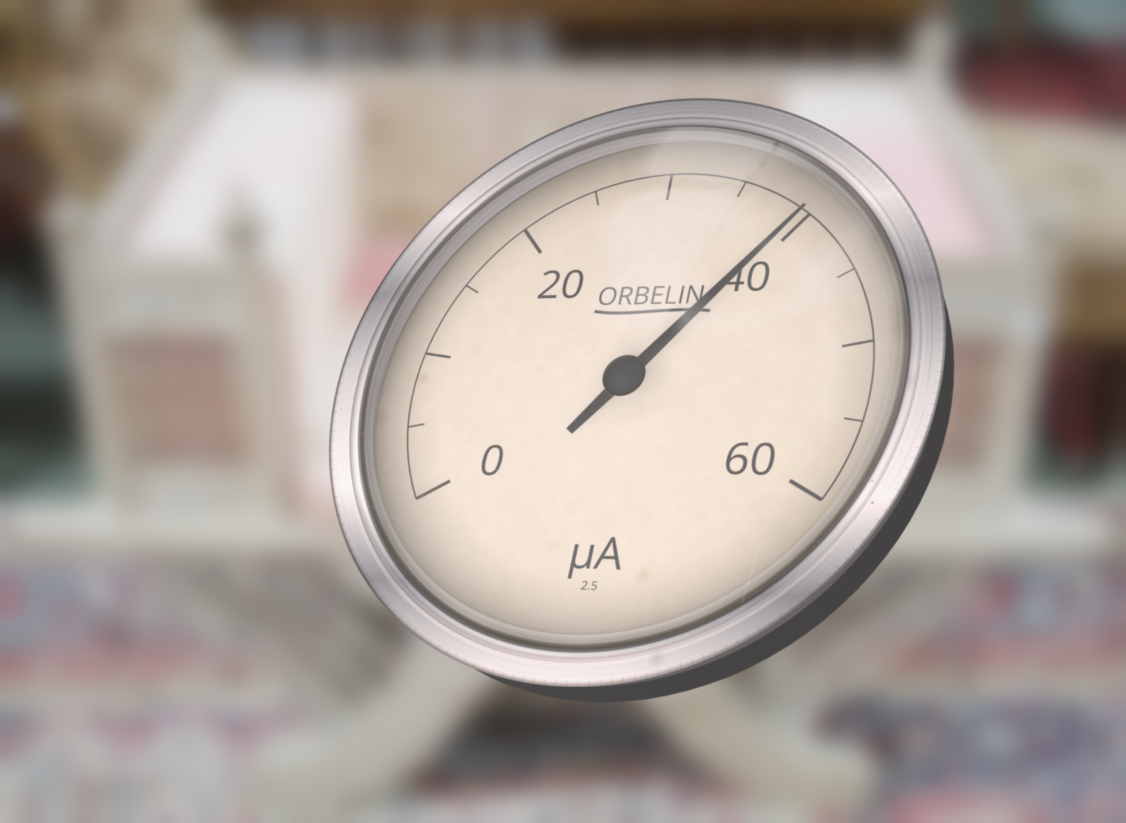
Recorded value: µA 40
